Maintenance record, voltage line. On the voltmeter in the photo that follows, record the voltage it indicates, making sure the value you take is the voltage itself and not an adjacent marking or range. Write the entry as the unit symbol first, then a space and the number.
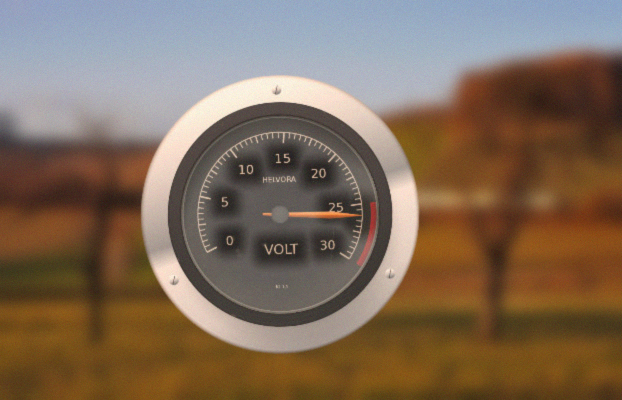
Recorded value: V 26
